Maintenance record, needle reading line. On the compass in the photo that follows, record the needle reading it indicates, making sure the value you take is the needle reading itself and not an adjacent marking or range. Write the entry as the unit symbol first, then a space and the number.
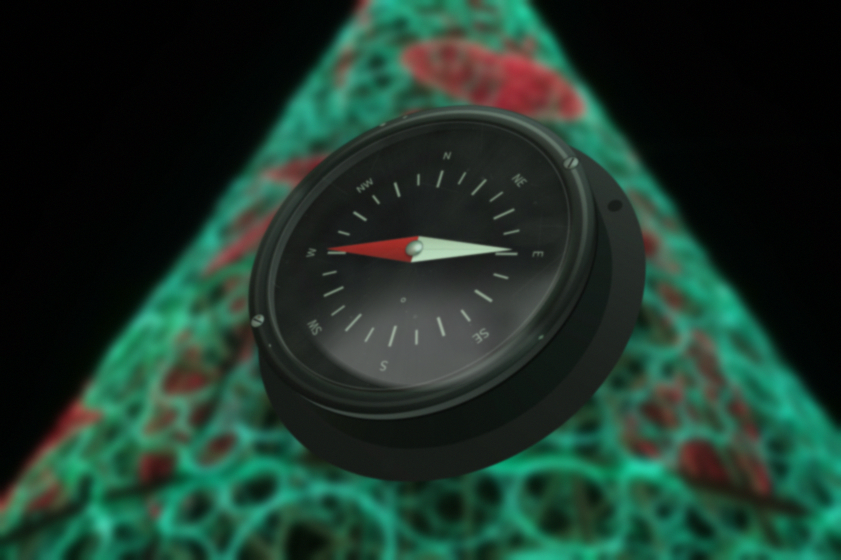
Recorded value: ° 270
